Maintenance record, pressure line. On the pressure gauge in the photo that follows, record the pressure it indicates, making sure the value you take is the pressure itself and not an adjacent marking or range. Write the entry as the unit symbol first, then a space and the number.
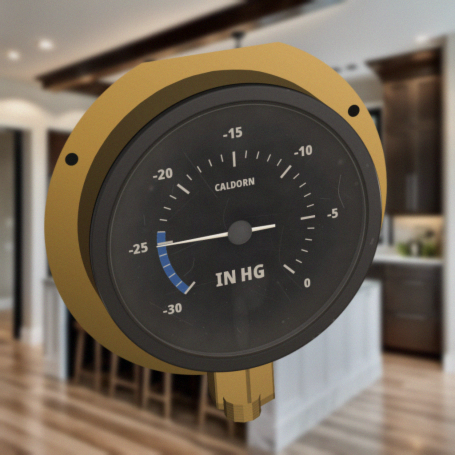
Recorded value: inHg -25
